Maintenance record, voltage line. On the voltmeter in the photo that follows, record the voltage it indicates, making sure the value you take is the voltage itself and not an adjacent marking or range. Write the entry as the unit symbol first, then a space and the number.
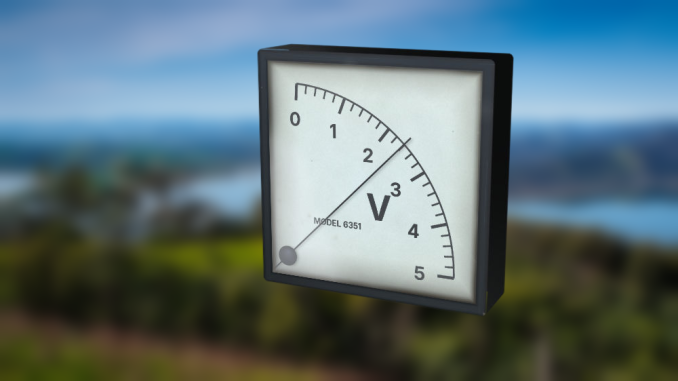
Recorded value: V 2.4
